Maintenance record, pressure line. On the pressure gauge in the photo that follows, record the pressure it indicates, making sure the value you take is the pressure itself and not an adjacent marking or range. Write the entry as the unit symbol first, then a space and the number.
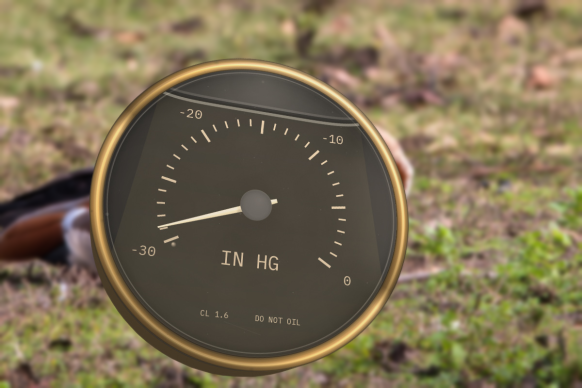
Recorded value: inHg -29
